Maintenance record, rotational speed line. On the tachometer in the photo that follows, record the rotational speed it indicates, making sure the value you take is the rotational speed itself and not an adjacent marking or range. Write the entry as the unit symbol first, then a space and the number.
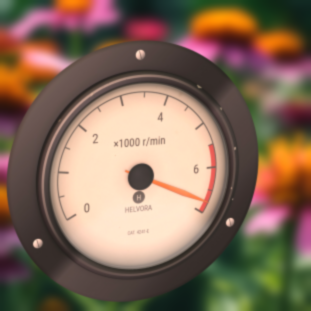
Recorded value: rpm 6750
